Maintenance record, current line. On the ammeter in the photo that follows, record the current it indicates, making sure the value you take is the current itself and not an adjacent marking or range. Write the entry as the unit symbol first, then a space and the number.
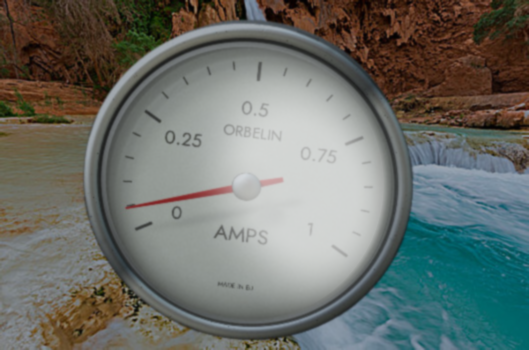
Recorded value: A 0.05
